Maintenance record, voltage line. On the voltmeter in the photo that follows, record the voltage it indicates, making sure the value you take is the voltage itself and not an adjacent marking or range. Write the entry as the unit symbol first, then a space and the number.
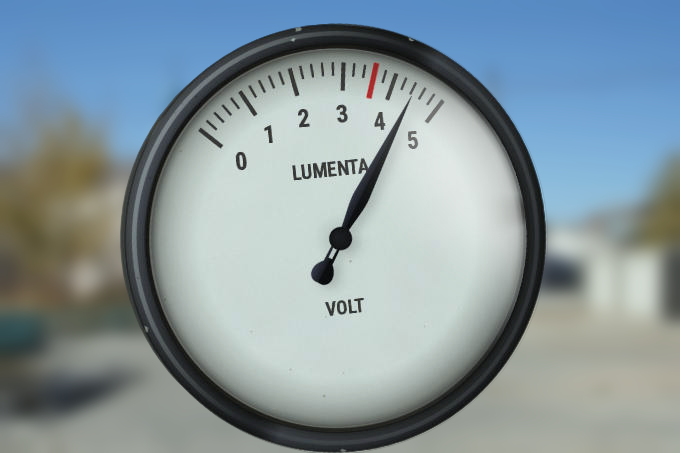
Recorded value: V 4.4
